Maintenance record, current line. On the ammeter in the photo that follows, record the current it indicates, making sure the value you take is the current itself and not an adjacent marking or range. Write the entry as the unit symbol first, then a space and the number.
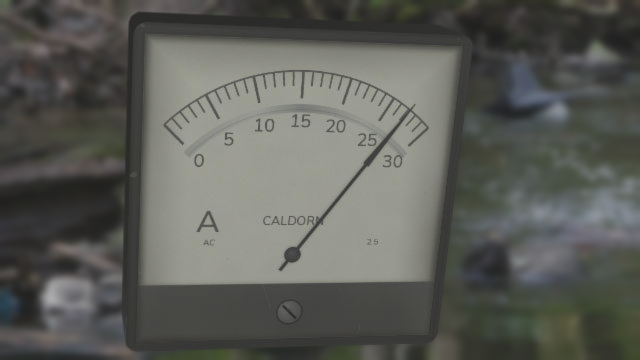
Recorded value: A 27
